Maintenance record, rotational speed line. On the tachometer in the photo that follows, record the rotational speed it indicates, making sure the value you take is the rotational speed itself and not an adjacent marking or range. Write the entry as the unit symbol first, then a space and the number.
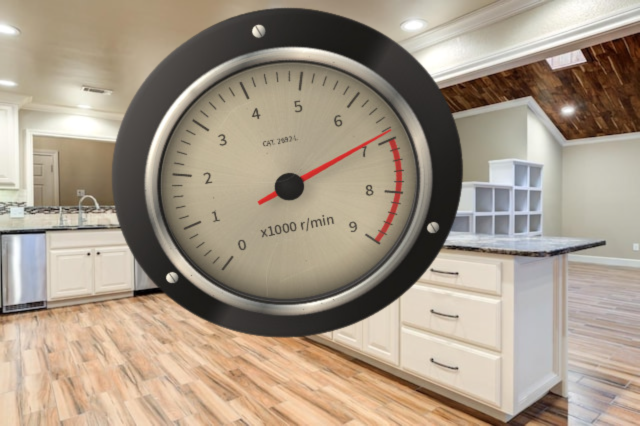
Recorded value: rpm 6800
